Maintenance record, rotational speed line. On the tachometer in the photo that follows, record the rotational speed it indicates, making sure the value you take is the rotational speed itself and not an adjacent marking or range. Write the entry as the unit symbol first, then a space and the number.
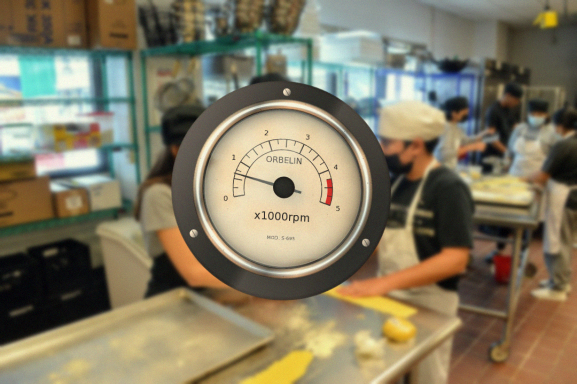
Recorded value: rpm 625
